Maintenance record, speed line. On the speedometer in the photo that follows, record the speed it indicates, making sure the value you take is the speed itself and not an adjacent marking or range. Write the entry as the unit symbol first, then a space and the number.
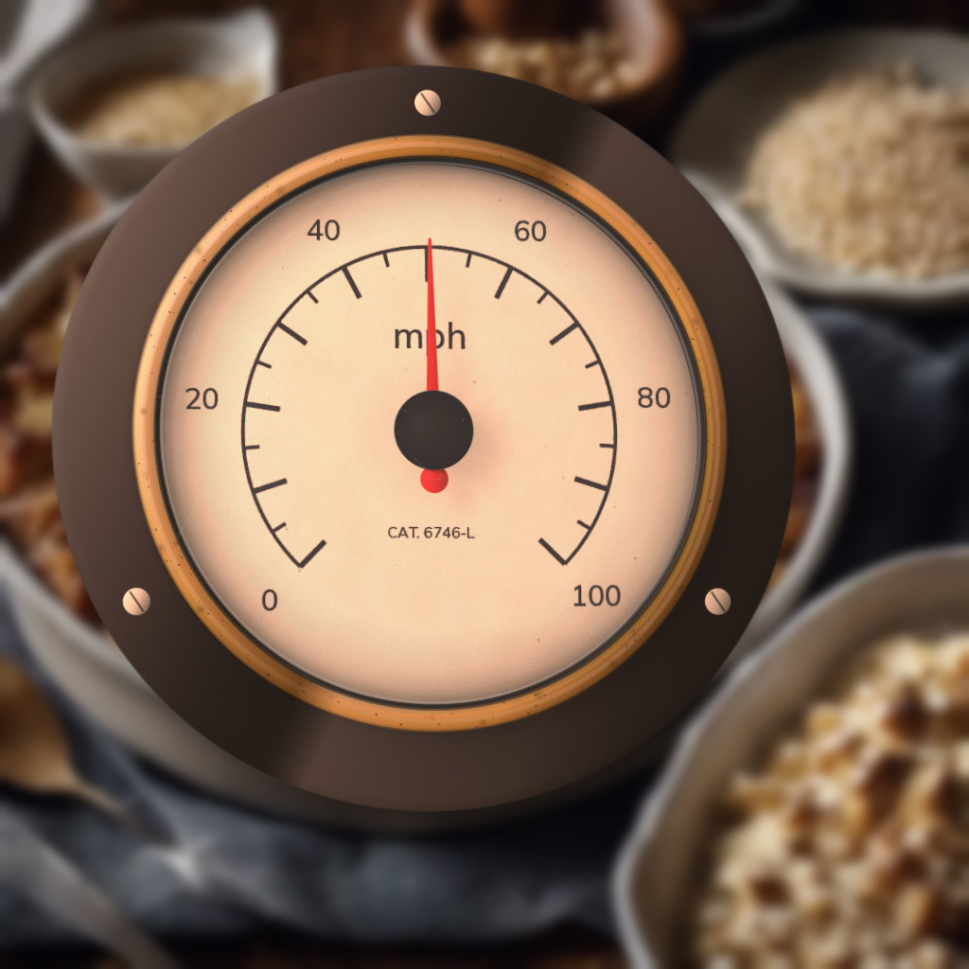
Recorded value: mph 50
